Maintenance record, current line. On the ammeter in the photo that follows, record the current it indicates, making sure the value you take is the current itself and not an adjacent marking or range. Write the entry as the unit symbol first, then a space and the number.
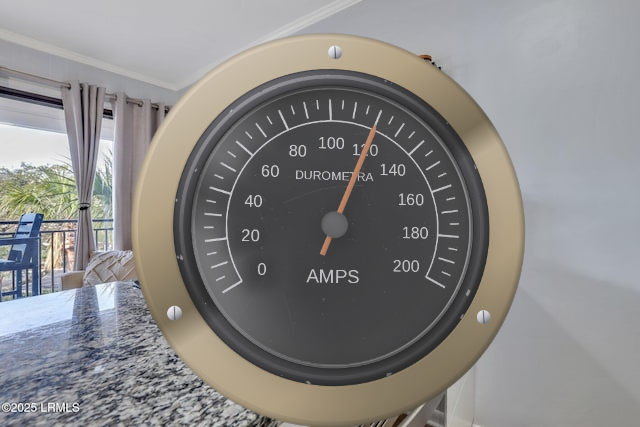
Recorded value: A 120
